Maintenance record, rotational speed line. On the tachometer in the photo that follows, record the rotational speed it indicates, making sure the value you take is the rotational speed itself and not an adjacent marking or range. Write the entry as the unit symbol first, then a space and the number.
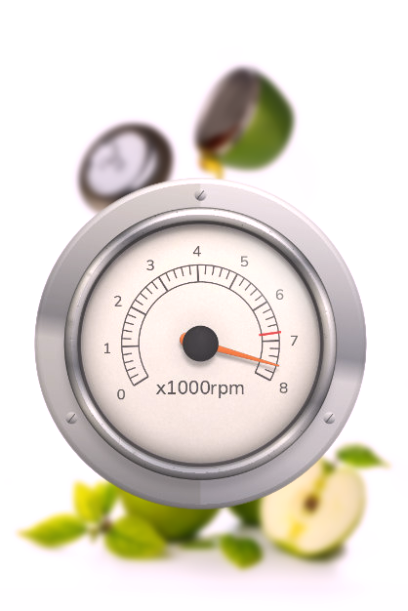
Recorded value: rpm 7600
